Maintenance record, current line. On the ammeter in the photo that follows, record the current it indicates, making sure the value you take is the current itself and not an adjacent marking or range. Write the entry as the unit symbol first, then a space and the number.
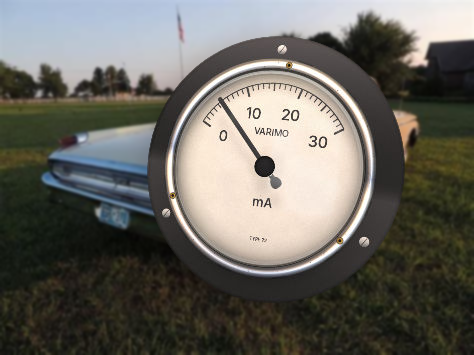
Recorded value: mA 5
